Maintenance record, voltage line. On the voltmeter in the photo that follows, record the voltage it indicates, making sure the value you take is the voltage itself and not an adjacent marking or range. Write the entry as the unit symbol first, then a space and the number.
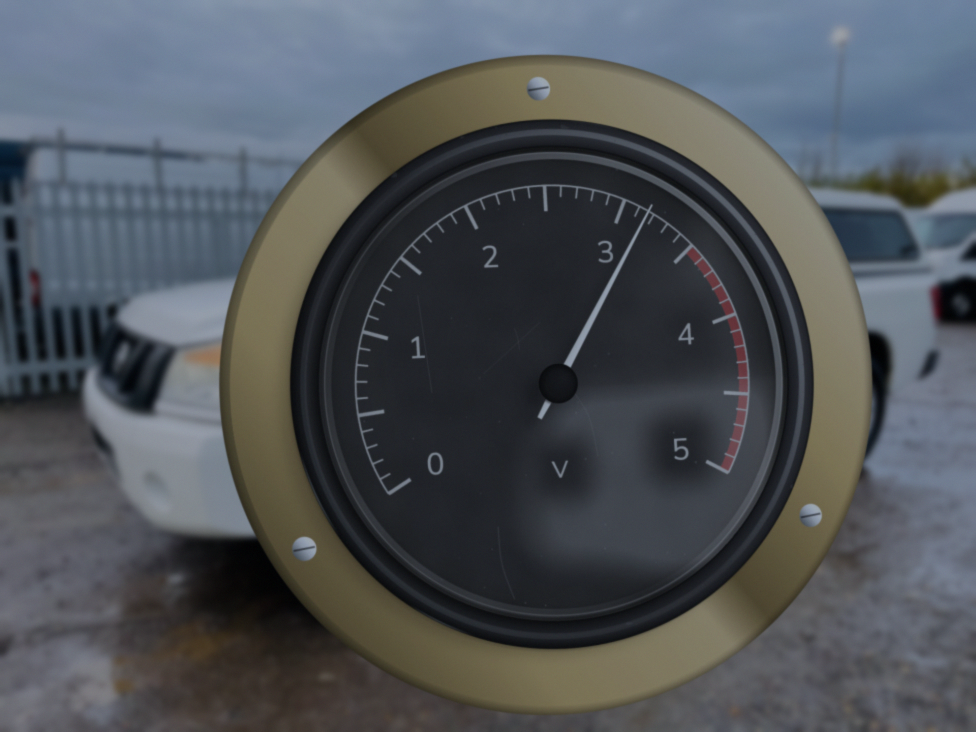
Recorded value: V 3.15
